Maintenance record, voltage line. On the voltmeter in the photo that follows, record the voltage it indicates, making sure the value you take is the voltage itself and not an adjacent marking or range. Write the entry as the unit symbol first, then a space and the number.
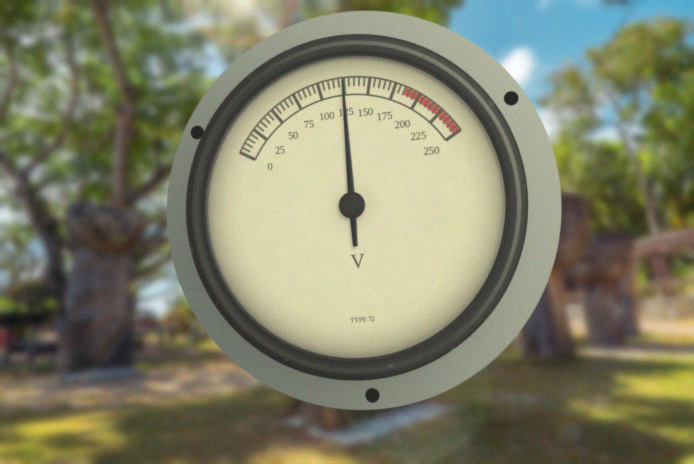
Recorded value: V 125
